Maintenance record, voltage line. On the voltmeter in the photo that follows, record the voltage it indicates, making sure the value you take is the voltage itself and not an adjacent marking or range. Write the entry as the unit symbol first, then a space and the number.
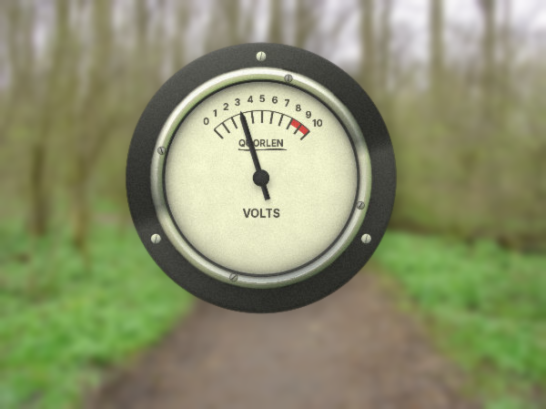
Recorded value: V 3
